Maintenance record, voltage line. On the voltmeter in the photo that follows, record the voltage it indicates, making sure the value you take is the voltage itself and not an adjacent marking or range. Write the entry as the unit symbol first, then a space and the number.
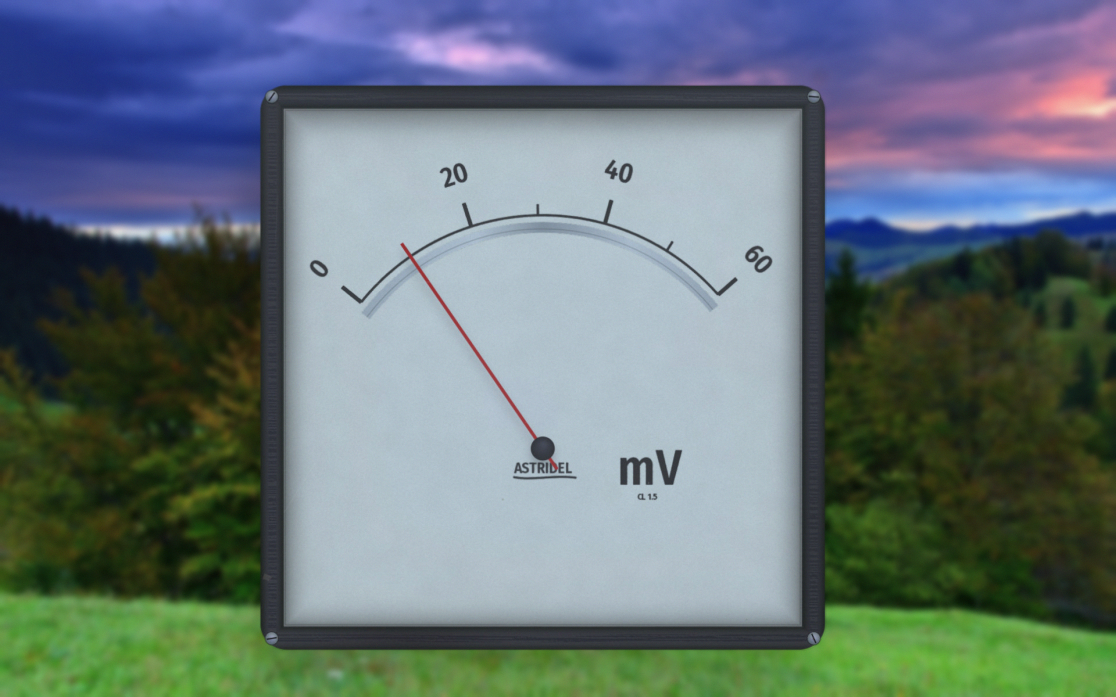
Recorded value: mV 10
